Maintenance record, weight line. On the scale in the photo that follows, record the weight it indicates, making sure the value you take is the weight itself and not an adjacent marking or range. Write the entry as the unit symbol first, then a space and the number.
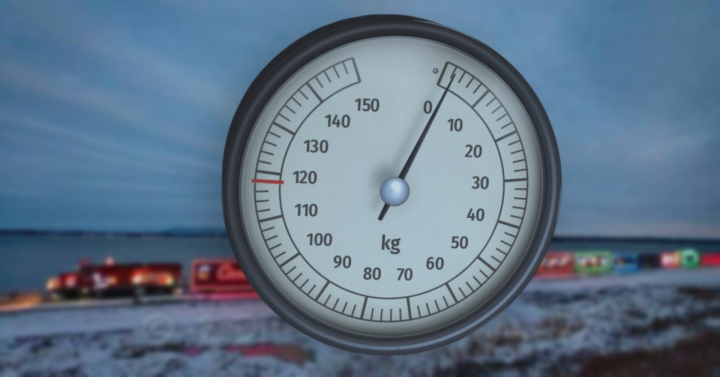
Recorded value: kg 2
